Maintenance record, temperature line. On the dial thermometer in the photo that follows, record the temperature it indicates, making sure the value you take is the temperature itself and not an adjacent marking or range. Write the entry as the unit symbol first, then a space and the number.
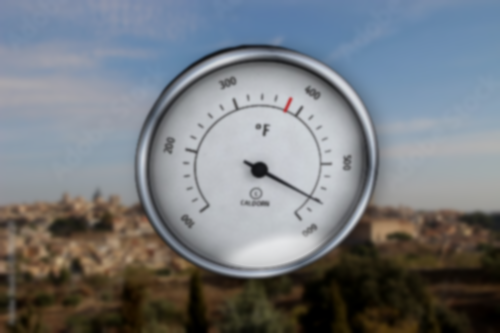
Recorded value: °F 560
